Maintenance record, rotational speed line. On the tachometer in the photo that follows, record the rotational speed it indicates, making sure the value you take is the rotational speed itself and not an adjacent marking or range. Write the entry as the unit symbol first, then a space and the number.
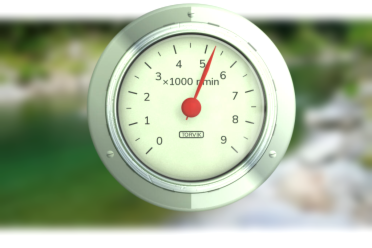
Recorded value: rpm 5250
